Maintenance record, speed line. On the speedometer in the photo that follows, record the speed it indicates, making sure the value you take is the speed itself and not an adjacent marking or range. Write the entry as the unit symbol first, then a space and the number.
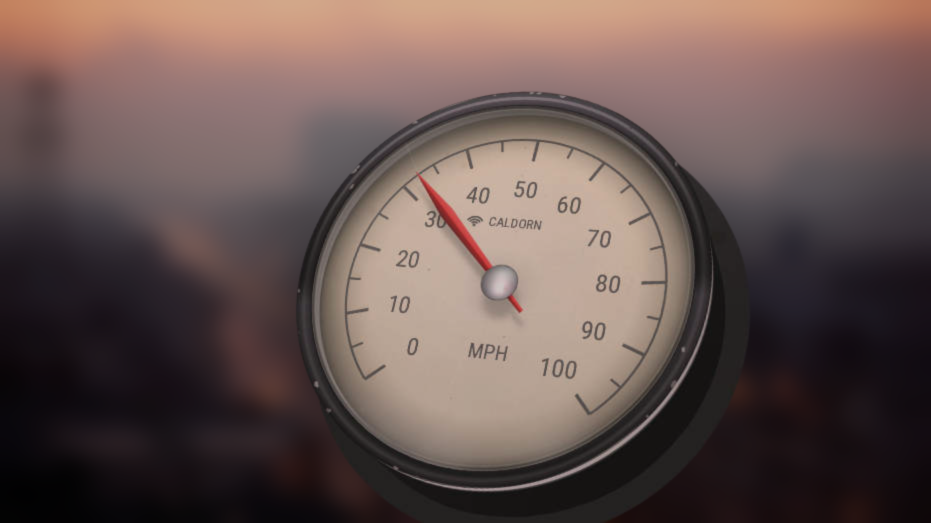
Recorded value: mph 32.5
